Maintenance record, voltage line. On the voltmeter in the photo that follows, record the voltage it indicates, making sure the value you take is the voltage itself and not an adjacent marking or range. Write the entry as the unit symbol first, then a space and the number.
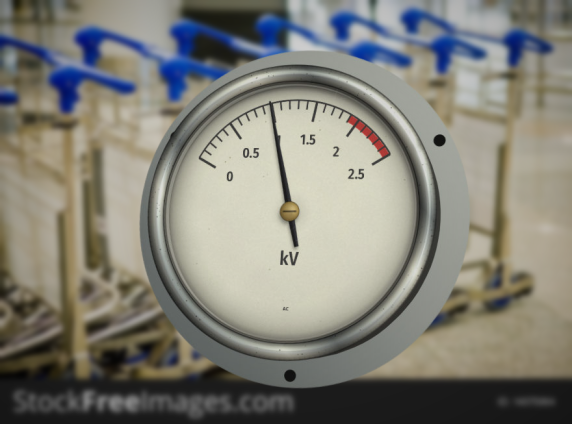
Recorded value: kV 1
